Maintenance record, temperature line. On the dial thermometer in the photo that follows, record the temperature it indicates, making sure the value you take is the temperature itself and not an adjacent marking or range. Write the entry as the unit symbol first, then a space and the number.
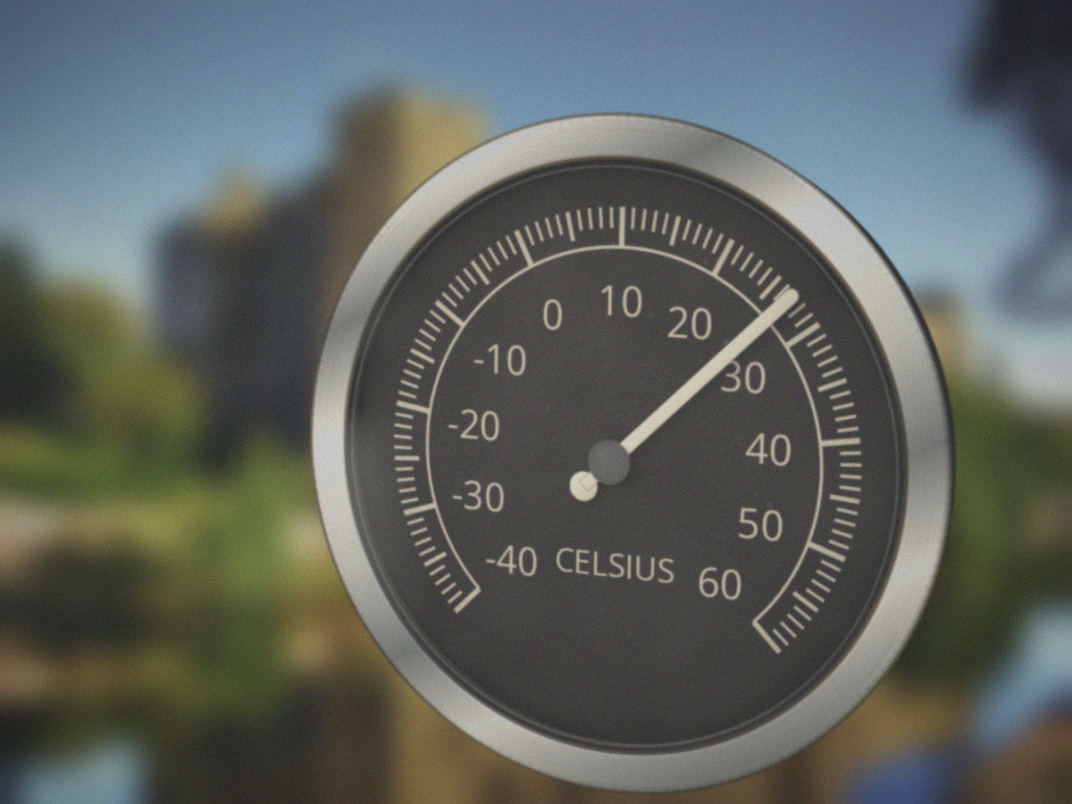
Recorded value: °C 27
